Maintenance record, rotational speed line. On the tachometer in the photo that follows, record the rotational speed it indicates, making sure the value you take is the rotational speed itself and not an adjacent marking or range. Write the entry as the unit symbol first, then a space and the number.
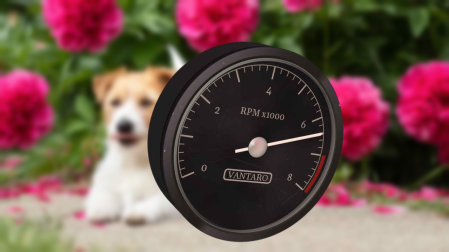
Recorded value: rpm 6400
